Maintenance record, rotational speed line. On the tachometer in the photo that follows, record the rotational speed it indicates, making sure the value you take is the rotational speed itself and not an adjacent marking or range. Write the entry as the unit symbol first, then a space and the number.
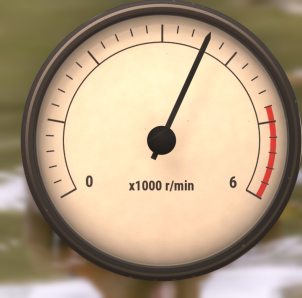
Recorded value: rpm 3600
